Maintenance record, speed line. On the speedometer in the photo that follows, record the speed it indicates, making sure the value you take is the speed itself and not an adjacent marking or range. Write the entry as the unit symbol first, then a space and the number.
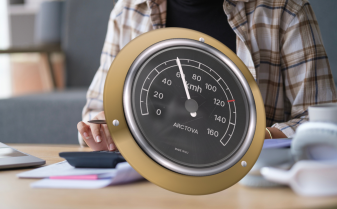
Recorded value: km/h 60
